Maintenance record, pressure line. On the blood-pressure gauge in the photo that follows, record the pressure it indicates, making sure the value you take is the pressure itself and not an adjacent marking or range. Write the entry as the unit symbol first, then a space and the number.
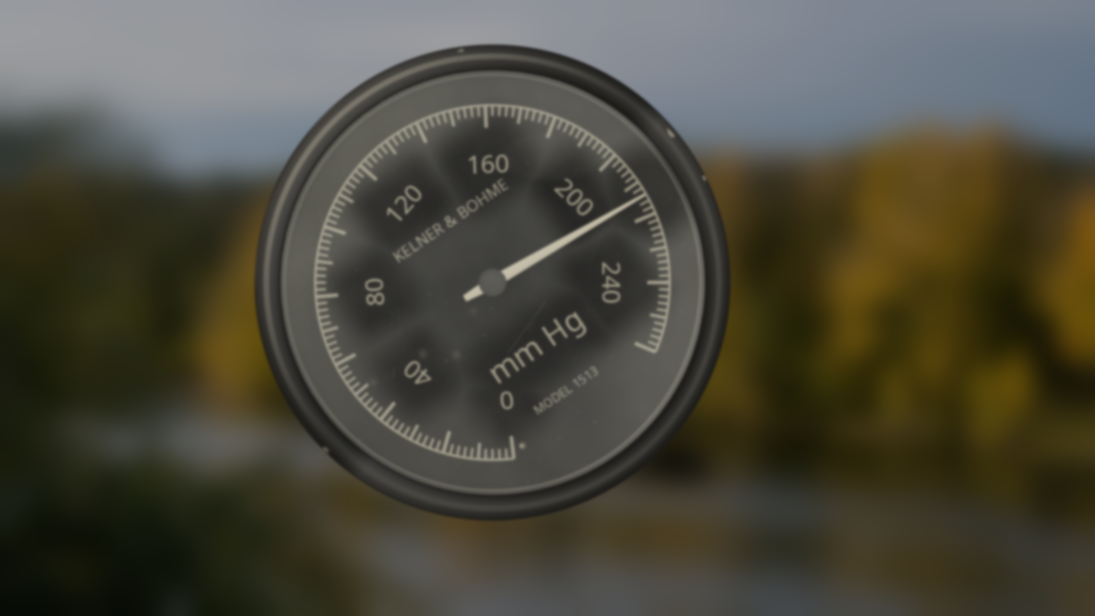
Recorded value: mmHg 214
